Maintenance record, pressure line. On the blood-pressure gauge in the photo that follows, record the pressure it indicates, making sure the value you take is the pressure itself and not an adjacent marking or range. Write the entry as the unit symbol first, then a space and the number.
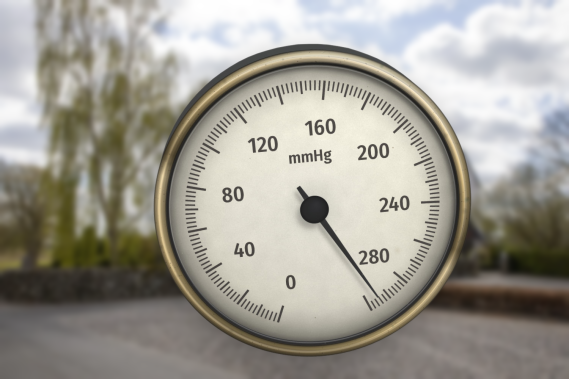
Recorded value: mmHg 294
